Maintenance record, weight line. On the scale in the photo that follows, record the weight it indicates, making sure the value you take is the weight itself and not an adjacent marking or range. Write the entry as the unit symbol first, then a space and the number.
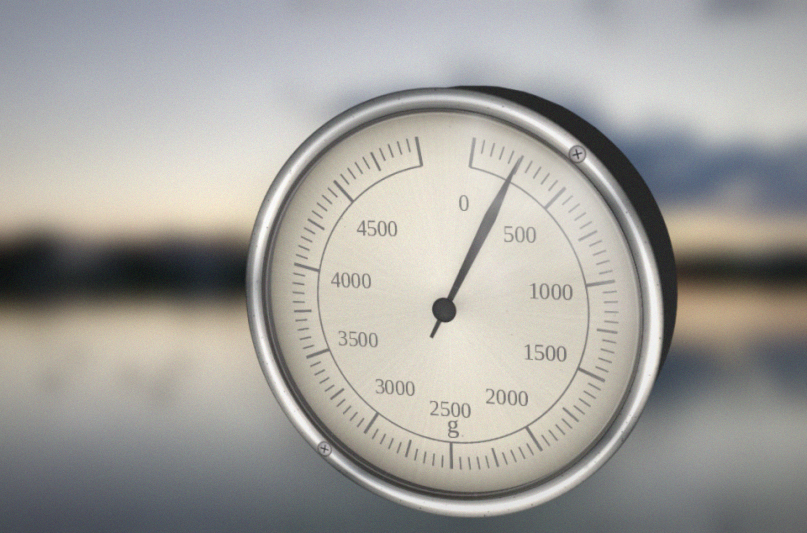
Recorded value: g 250
